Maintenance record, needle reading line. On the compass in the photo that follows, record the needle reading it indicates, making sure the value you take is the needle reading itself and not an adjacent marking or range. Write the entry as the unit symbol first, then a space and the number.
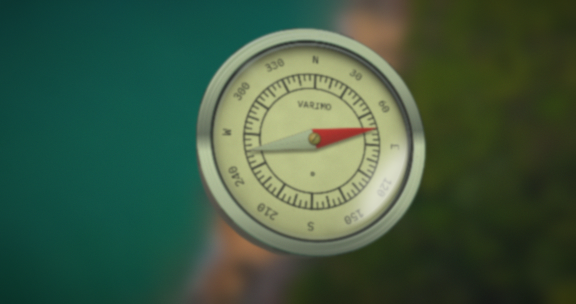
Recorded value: ° 75
